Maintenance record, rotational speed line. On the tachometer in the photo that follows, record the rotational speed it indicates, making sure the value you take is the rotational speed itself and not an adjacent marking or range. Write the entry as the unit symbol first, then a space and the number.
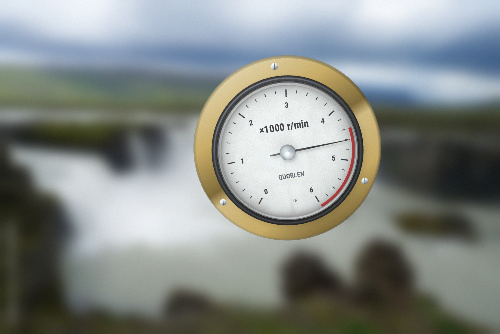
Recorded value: rpm 4600
